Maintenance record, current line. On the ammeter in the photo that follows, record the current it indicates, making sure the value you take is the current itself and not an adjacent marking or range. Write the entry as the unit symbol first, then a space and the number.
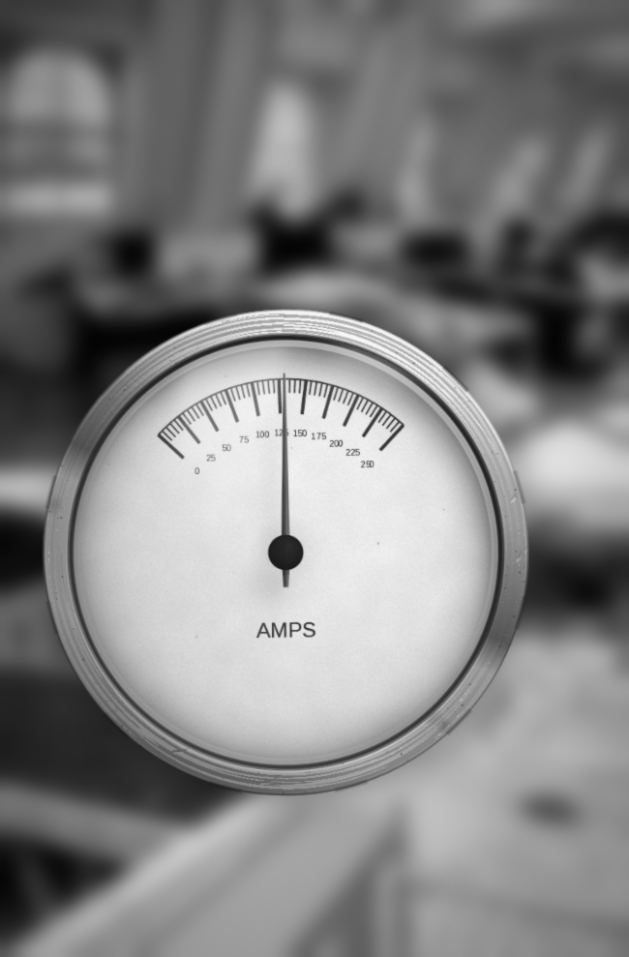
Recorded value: A 130
